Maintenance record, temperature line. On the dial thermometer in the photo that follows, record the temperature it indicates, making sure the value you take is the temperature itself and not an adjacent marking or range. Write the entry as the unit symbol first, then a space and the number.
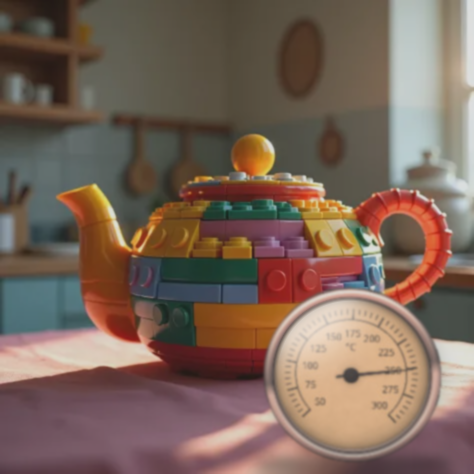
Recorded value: °C 250
